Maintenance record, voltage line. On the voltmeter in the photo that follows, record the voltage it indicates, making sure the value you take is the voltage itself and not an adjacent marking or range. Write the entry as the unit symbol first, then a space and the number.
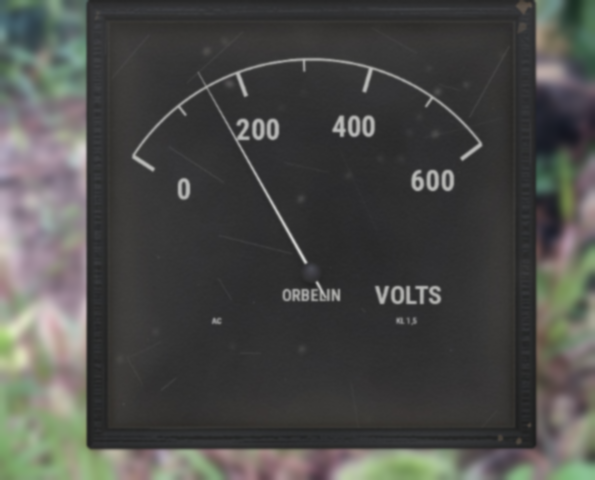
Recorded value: V 150
